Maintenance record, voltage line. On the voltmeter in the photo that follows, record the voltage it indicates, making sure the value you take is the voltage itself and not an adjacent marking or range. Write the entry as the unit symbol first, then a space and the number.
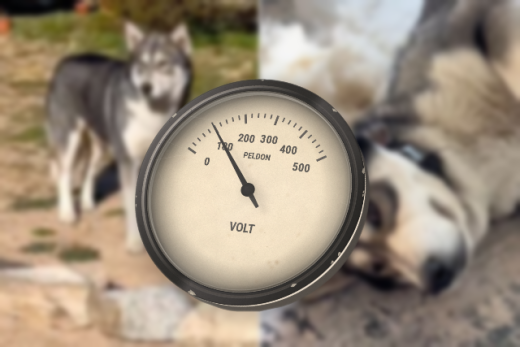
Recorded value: V 100
